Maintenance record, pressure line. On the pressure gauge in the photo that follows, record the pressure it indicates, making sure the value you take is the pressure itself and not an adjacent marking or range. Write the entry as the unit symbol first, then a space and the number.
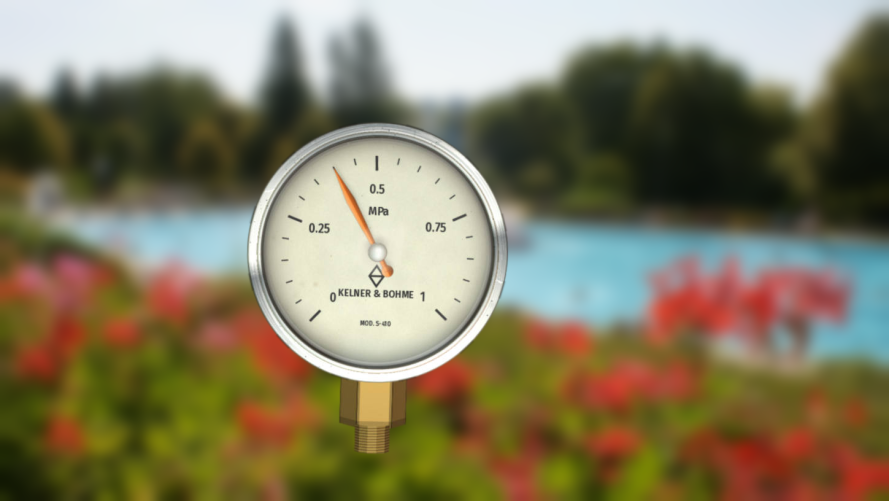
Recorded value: MPa 0.4
